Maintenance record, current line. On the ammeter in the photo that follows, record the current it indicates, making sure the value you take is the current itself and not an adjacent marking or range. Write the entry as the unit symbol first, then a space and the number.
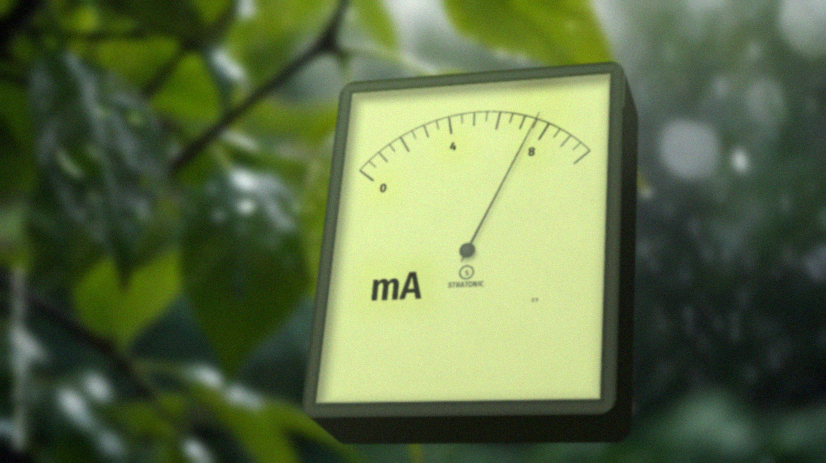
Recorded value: mA 7.5
